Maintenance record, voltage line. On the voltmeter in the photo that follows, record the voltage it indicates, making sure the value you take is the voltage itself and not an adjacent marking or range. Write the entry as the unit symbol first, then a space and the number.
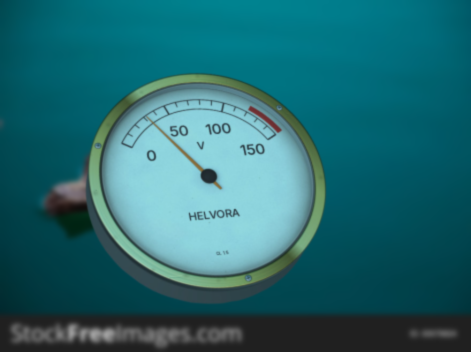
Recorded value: V 30
